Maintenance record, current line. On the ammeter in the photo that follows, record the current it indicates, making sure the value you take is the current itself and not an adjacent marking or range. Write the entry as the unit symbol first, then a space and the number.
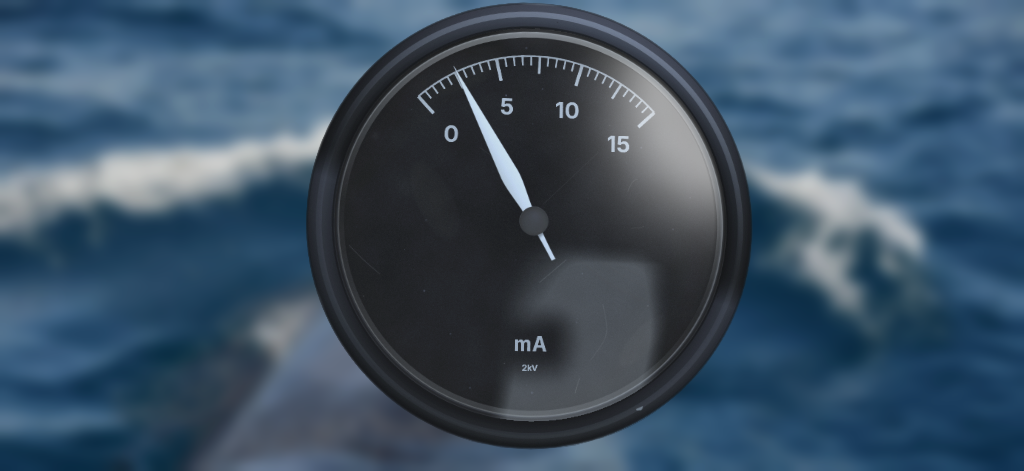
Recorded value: mA 2.5
